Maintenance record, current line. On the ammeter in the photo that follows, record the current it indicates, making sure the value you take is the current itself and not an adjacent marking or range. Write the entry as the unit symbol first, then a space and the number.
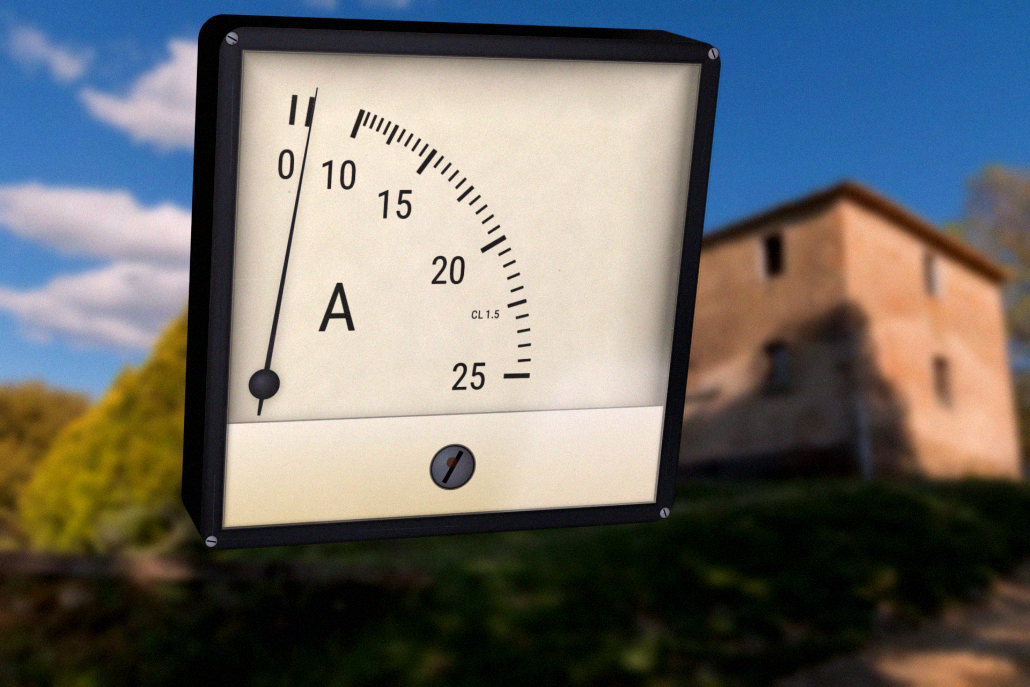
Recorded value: A 5
